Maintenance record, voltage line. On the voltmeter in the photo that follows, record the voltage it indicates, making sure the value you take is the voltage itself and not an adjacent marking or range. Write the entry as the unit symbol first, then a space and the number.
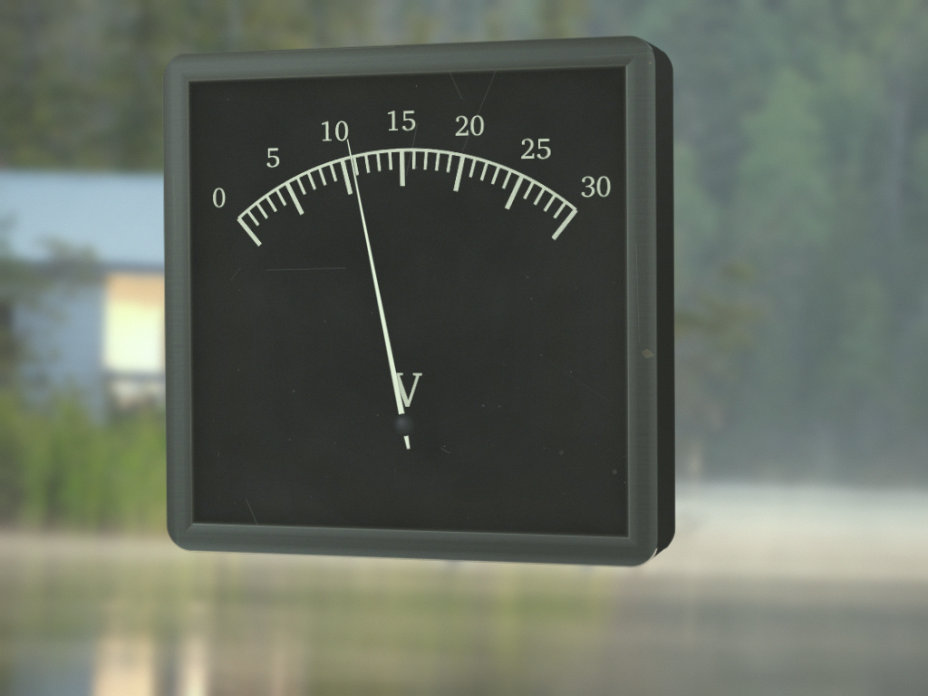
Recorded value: V 11
